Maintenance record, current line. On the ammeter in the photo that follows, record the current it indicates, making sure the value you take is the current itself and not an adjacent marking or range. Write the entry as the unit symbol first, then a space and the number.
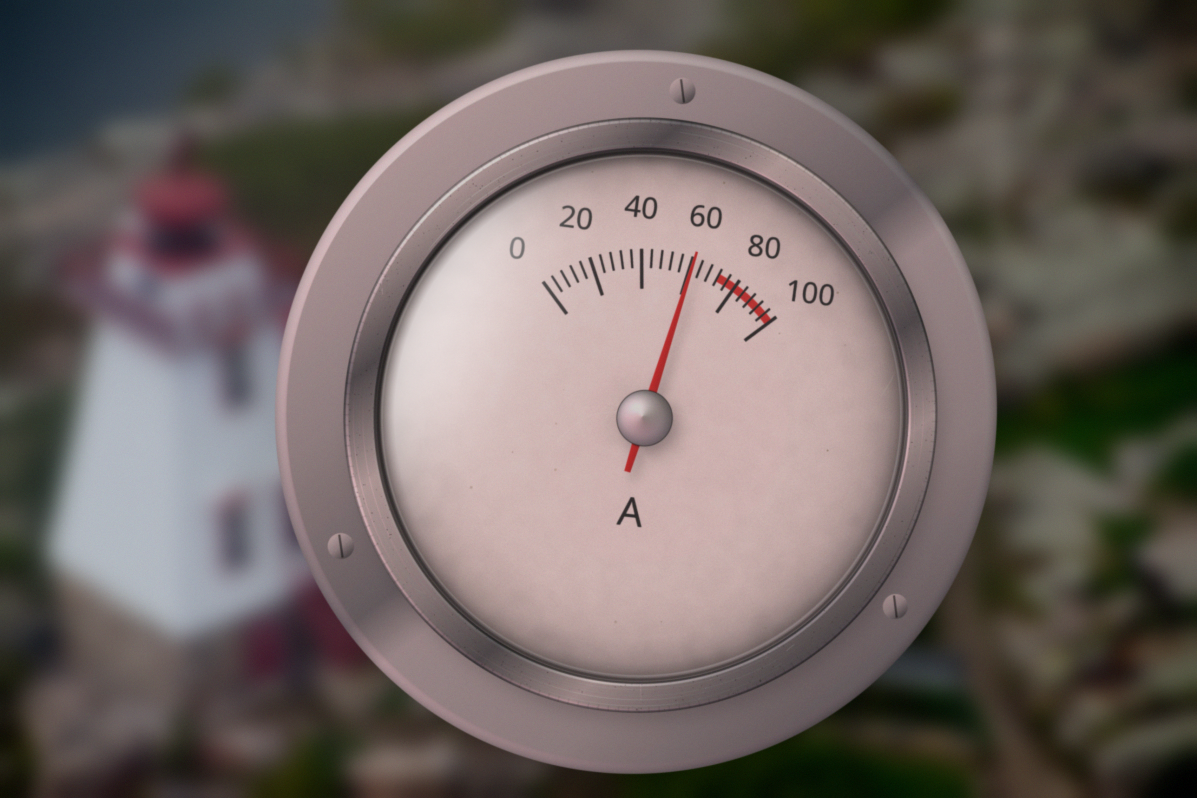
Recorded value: A 60
